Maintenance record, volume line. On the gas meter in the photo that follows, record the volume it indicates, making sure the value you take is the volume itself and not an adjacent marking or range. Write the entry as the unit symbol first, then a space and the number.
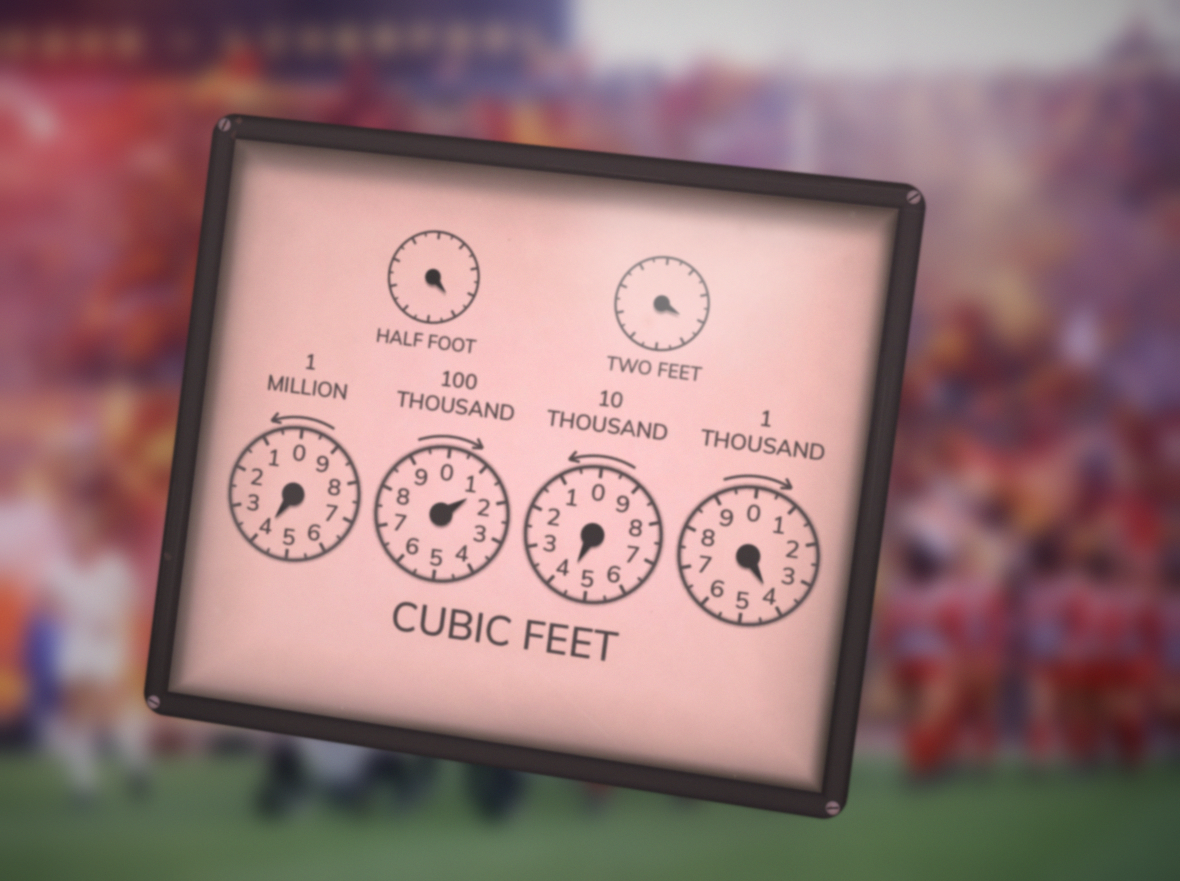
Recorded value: ft³ 414400
